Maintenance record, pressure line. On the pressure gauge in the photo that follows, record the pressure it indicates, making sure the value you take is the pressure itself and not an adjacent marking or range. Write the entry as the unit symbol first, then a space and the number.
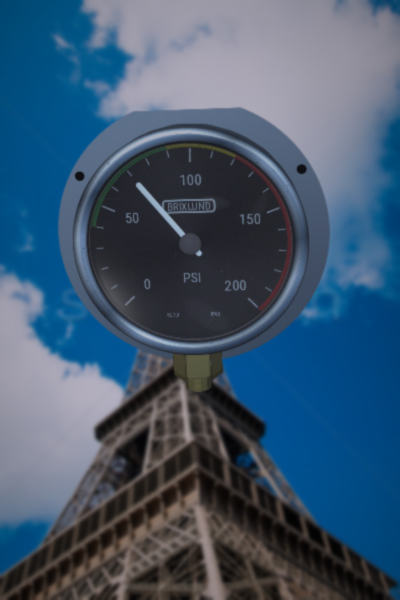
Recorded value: psi 70
